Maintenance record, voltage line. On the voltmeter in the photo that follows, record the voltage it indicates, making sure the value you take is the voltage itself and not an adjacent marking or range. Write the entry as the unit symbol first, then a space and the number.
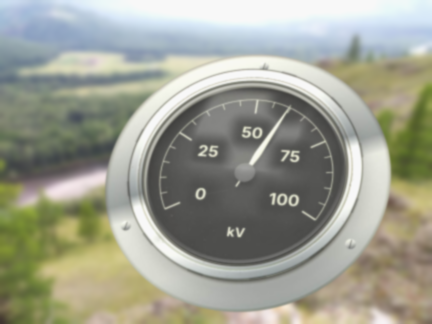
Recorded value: kV 60
